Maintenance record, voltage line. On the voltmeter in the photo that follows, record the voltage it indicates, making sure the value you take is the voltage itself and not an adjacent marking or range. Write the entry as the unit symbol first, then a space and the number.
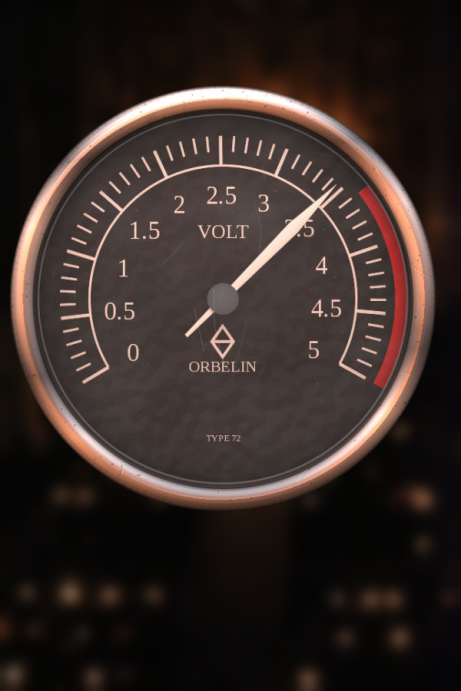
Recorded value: V 3.45
